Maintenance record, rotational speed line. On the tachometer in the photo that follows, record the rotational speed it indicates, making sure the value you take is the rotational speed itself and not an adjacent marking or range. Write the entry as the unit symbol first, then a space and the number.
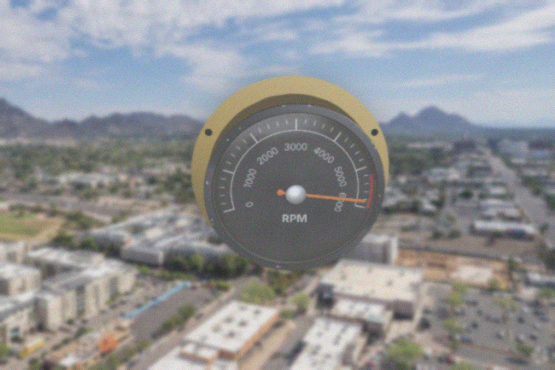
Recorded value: rpm 5800
